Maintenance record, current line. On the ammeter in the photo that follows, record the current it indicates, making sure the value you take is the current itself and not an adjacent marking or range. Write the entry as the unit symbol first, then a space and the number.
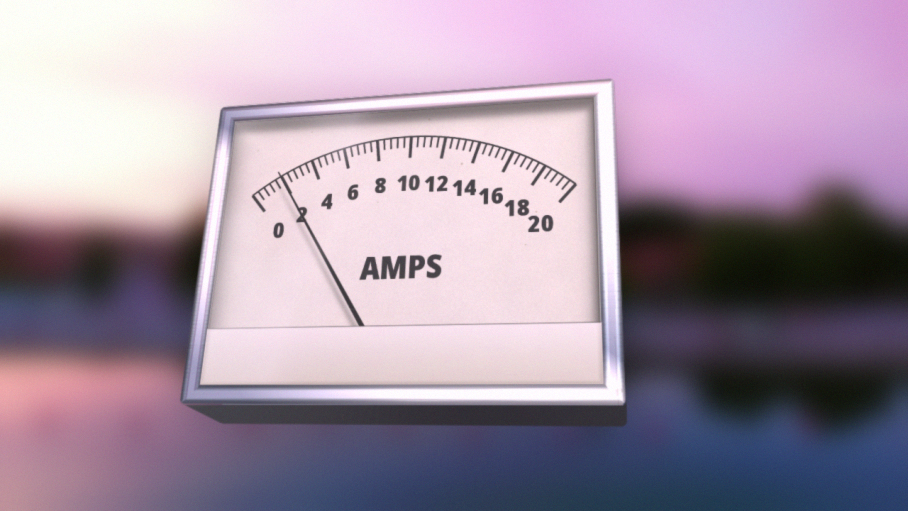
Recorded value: A 2
